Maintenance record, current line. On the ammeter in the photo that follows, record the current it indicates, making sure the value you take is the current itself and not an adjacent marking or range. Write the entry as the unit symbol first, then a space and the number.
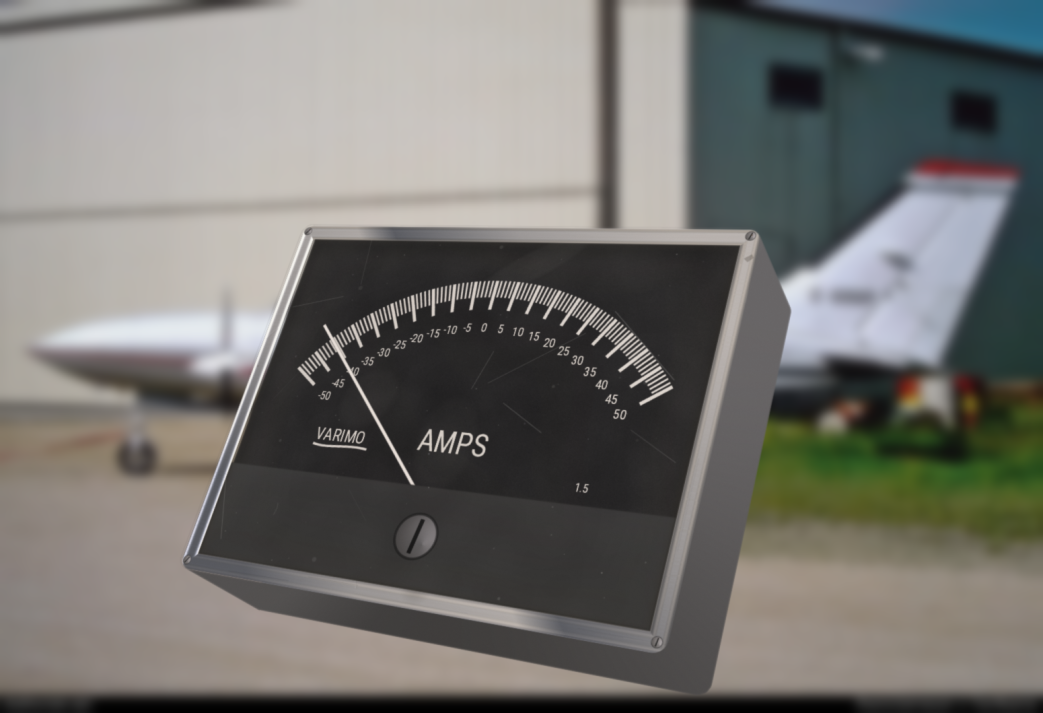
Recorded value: A -40
